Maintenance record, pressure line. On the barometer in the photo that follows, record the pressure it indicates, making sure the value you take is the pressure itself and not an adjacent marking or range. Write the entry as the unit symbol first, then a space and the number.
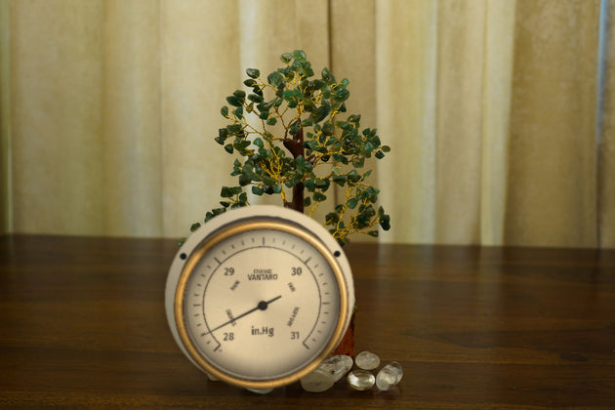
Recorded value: inHg 28.2
